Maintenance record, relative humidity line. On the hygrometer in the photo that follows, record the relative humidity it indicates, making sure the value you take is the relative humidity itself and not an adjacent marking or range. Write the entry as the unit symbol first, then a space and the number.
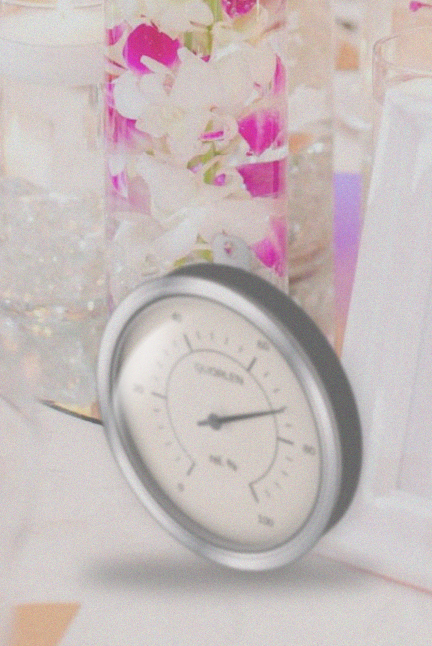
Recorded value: % 72
